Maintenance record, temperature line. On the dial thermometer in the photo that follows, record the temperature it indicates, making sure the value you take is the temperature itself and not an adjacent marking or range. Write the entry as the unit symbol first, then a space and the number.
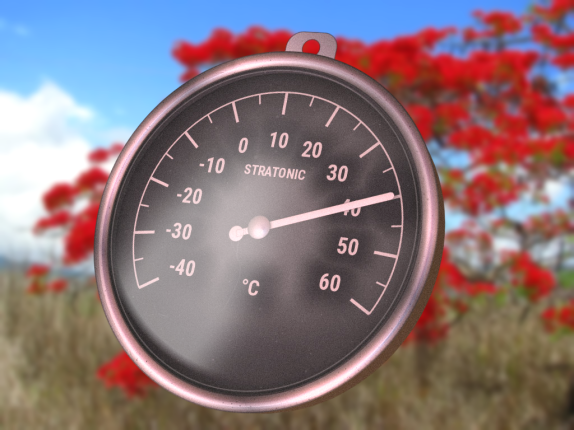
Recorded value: °C 40
